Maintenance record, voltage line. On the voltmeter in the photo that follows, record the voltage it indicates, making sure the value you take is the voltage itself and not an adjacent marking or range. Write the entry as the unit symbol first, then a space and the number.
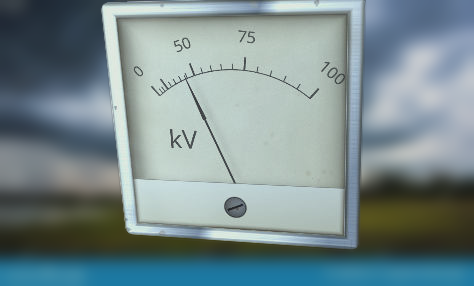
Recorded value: kV 45
